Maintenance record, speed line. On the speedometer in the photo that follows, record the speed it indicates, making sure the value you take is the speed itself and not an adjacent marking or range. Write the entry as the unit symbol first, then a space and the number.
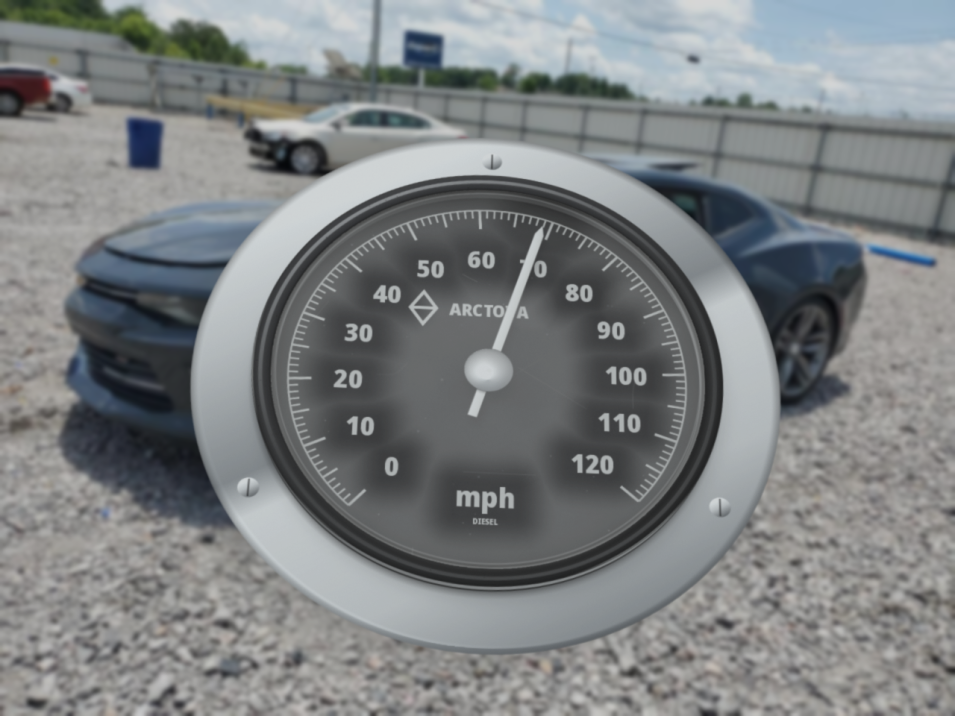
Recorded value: mph 69
